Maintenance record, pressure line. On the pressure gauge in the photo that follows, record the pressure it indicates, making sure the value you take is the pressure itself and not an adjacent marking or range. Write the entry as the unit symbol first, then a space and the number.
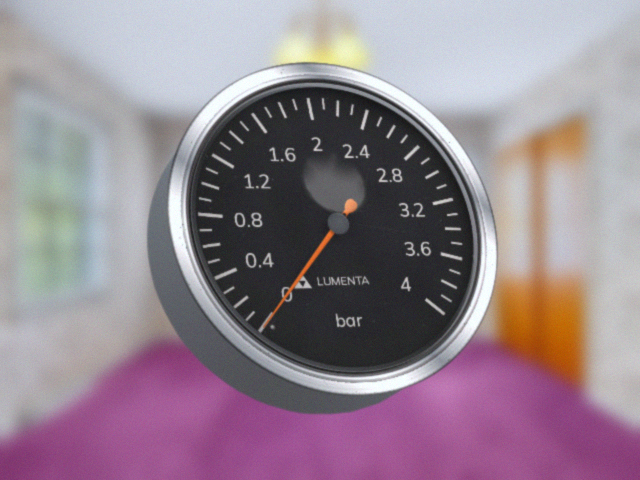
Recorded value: bar 0
